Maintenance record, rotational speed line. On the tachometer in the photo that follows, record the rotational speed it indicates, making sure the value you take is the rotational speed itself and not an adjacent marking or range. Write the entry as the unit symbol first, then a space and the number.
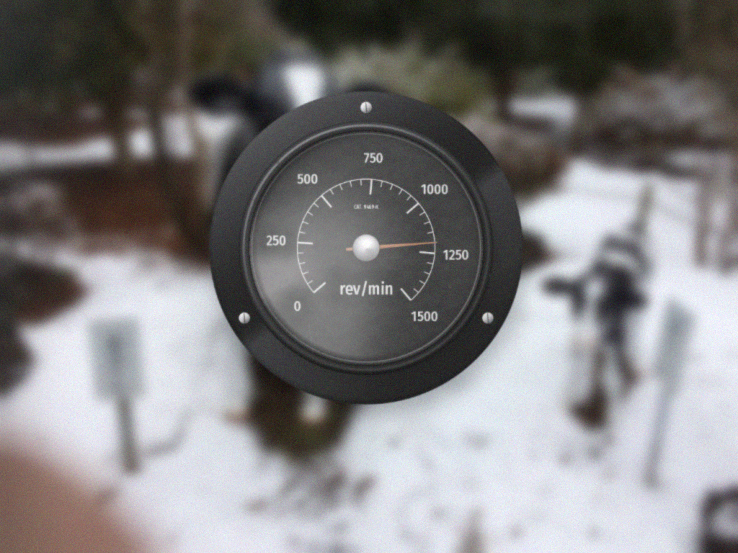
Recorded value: rpm 1200
